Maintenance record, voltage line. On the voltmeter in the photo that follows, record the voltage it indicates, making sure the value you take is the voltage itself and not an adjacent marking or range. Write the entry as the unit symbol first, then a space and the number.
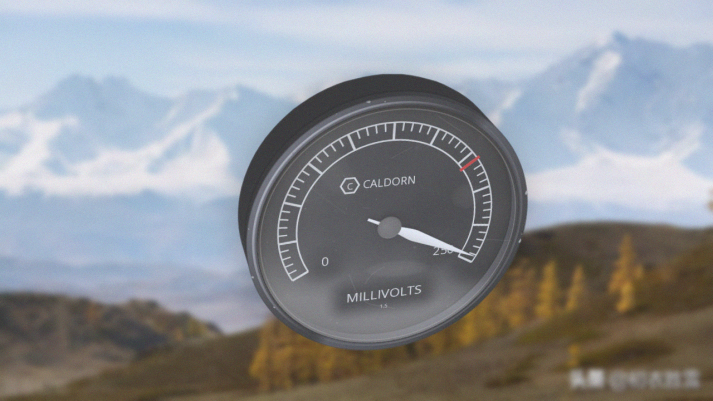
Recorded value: mV 245
